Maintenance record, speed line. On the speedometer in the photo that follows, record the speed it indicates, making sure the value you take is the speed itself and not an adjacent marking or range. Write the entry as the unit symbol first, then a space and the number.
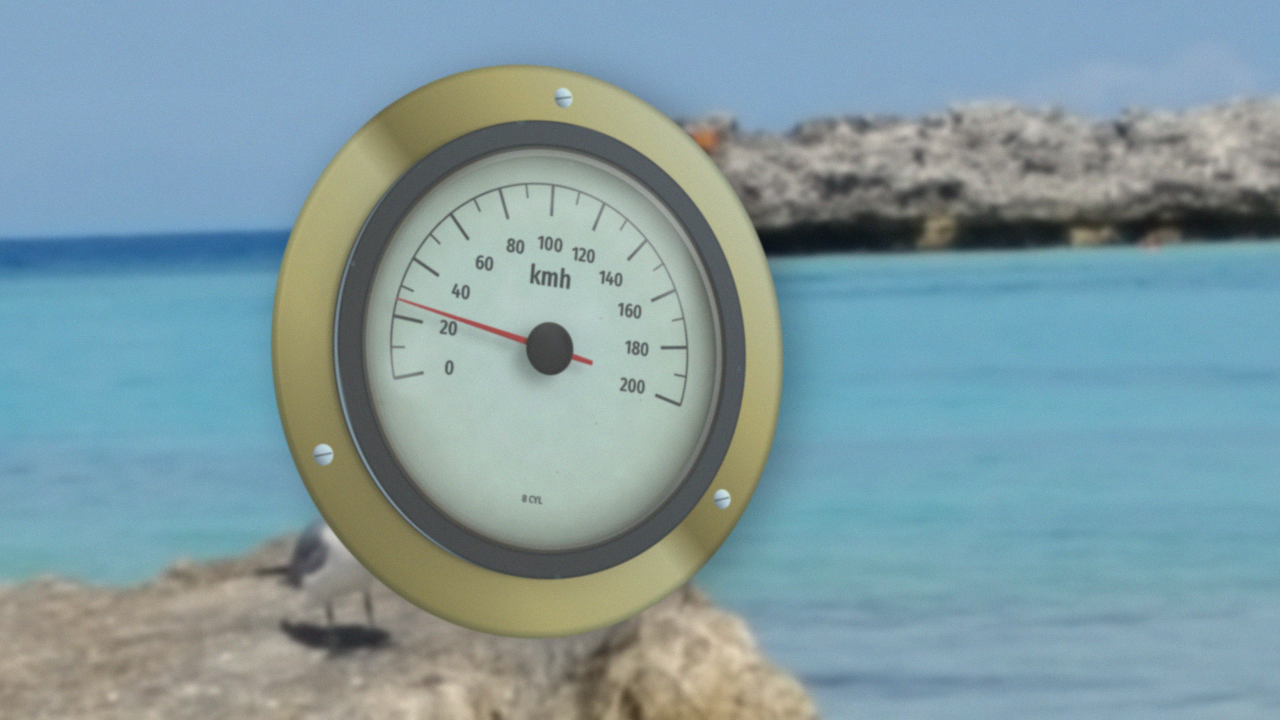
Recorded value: km/h 25
